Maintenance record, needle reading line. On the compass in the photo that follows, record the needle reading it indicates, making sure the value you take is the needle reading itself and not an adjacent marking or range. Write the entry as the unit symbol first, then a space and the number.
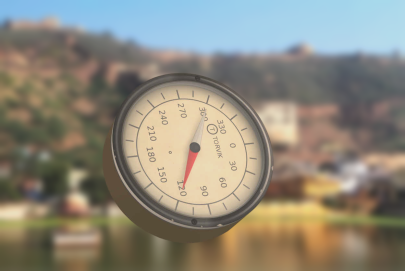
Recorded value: ° 120
